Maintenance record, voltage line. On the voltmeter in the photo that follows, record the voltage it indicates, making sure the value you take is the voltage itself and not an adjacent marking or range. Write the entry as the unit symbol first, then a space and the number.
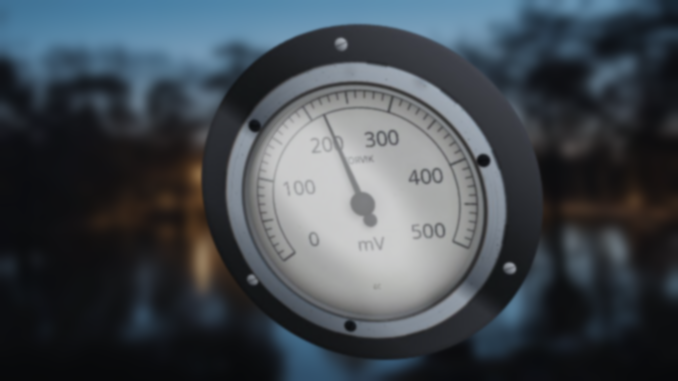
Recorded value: mV 220
